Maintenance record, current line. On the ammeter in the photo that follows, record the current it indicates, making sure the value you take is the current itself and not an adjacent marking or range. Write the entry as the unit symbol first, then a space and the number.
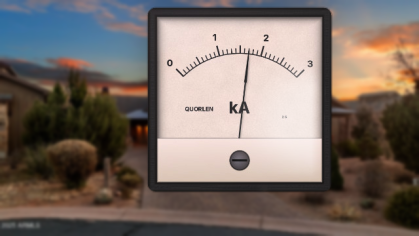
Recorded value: kA 1.7
